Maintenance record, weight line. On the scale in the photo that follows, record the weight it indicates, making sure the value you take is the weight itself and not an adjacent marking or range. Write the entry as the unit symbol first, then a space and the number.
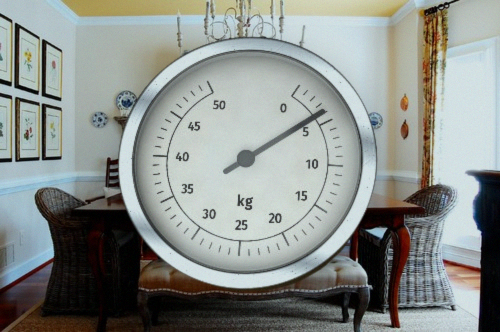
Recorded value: kg 4
